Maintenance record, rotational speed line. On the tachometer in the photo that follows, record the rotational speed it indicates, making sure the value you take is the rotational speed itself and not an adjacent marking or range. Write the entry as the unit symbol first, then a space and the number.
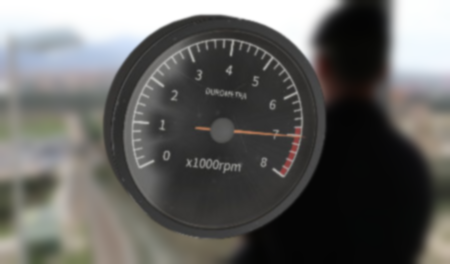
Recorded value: rpm 7000
